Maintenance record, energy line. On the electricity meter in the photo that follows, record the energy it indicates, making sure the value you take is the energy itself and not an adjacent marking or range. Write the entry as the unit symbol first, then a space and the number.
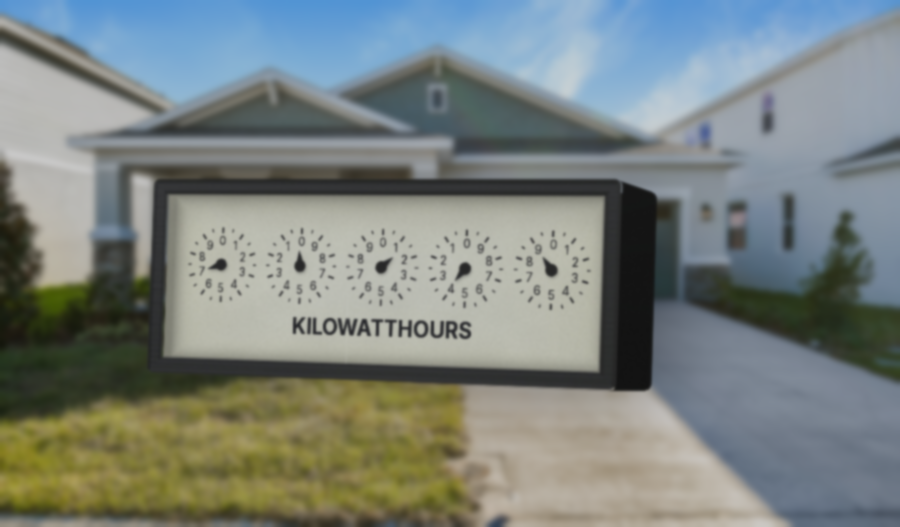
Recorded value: kWh 70139
